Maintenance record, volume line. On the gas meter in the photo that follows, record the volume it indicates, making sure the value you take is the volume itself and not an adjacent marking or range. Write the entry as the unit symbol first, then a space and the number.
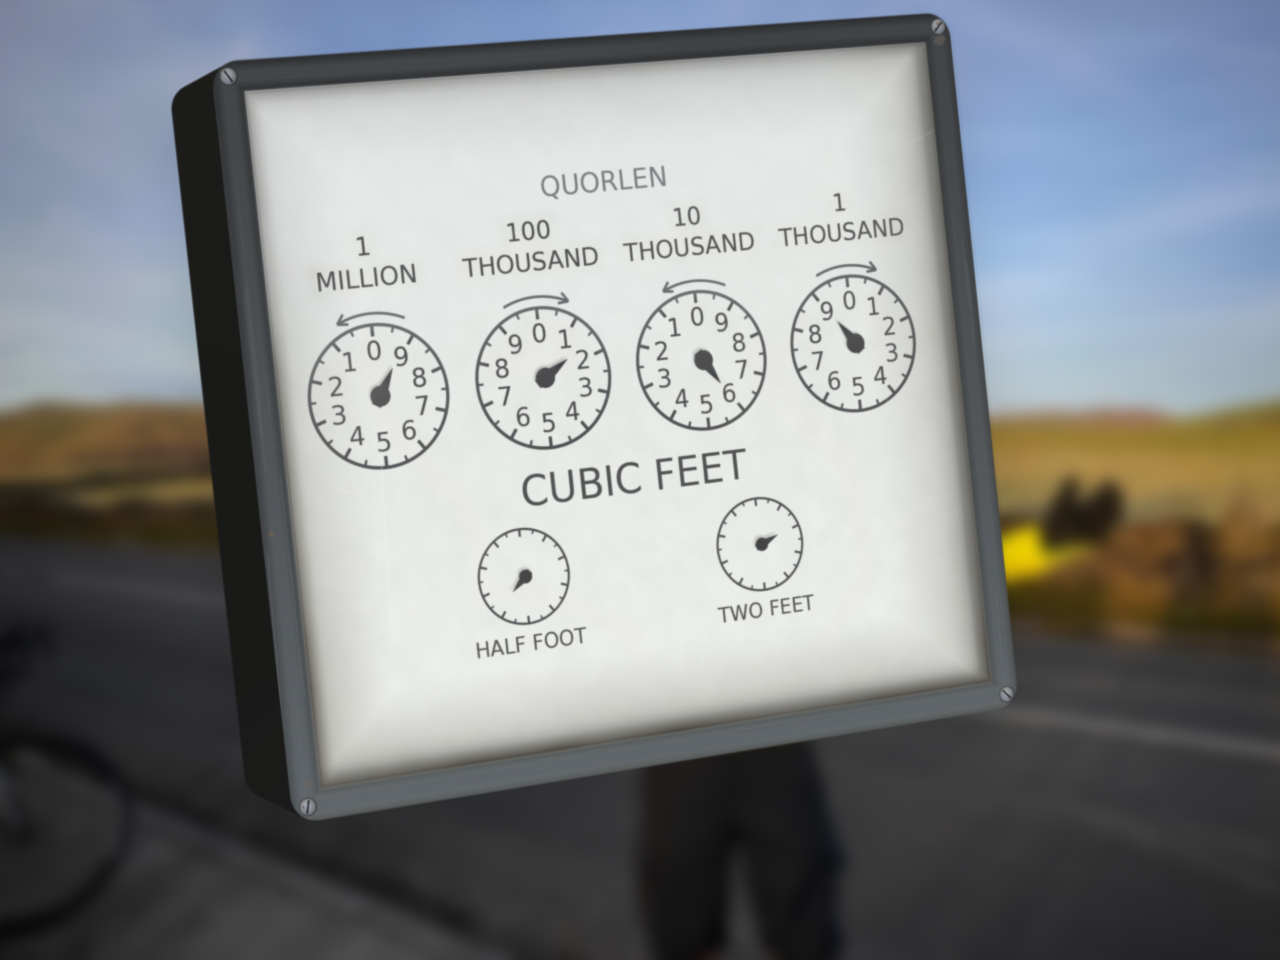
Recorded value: ft³ 915900
